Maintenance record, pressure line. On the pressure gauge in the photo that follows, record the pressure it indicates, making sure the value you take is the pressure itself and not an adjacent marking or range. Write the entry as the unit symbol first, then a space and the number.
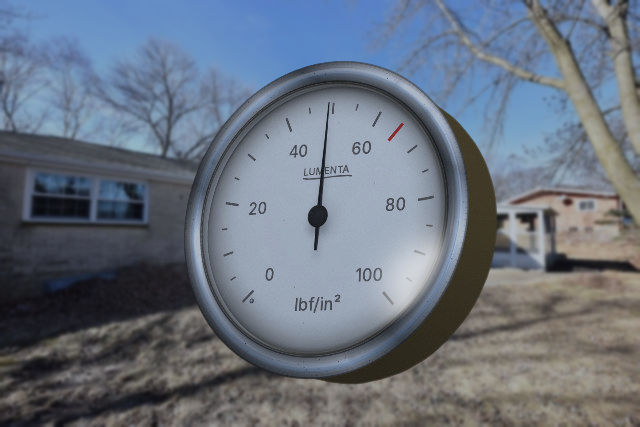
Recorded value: psi 50
